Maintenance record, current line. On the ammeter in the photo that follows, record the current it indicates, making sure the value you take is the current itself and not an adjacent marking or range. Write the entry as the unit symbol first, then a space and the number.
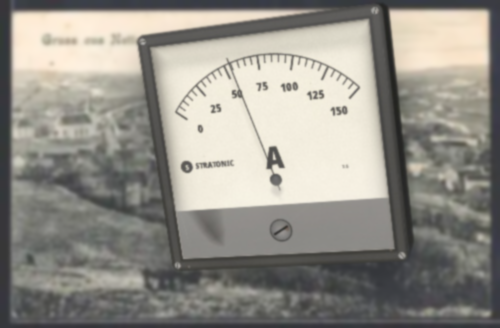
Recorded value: A 55
